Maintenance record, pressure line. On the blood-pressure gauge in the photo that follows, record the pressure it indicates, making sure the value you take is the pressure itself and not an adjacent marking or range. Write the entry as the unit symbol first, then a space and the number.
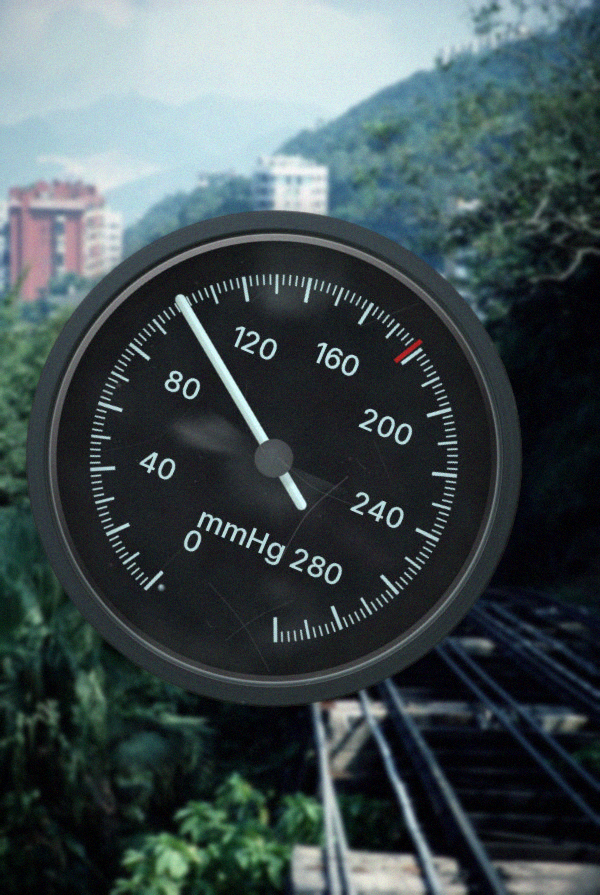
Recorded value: mmHg 100
